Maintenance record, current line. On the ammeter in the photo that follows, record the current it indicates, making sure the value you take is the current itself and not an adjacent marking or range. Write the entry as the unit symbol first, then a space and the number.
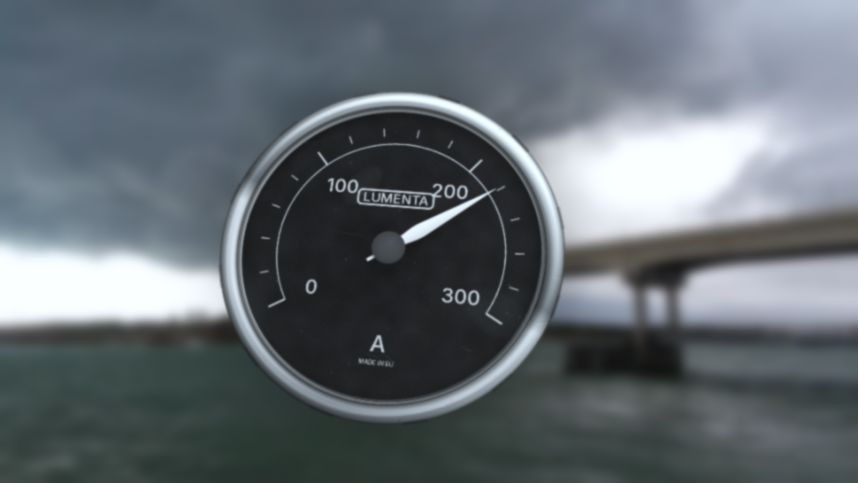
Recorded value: A 220
